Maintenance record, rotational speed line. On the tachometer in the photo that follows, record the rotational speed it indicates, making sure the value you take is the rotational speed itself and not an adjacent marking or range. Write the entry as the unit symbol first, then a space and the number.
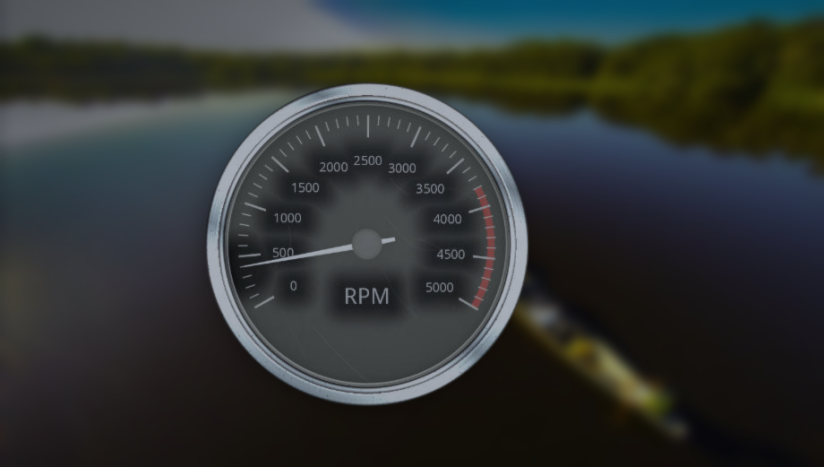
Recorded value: rpm 400
